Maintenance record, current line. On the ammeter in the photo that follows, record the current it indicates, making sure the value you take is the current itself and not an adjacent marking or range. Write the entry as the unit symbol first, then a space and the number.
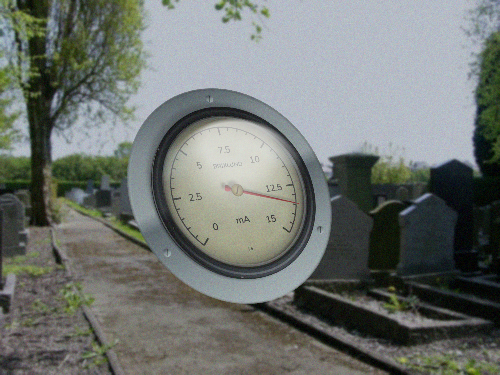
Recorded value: mA 13.5
